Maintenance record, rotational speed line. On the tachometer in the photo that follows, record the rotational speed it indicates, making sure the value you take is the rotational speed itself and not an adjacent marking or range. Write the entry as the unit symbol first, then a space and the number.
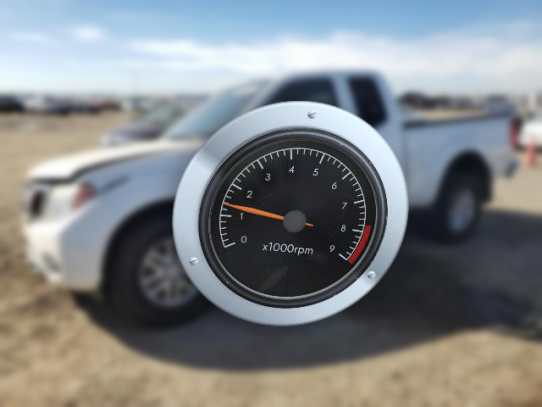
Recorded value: rpm 1400
